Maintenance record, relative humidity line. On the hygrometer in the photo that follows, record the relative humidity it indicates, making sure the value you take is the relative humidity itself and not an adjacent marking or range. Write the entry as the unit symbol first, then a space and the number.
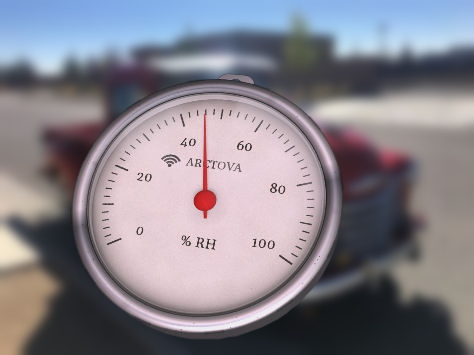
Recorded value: % 46
